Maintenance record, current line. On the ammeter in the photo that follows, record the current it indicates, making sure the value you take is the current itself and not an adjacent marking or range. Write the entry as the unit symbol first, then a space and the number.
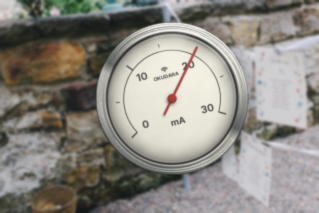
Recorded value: mA 20
